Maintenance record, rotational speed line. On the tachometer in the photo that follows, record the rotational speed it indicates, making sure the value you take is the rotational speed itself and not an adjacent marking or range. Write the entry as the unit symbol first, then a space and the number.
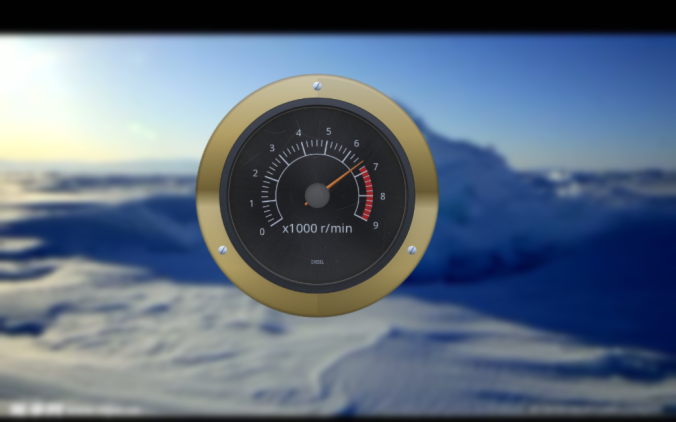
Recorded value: rpm 6600
